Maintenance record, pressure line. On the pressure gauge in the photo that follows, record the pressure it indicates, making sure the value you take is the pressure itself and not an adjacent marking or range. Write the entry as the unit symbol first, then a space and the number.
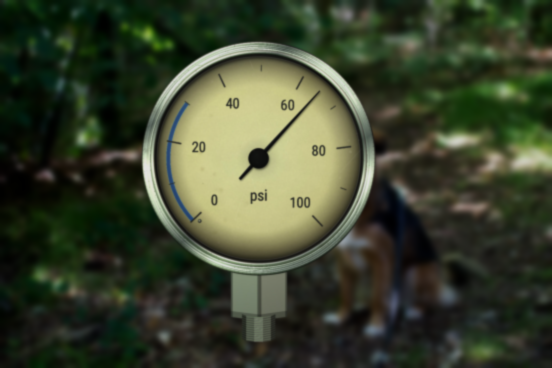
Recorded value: psi 65
